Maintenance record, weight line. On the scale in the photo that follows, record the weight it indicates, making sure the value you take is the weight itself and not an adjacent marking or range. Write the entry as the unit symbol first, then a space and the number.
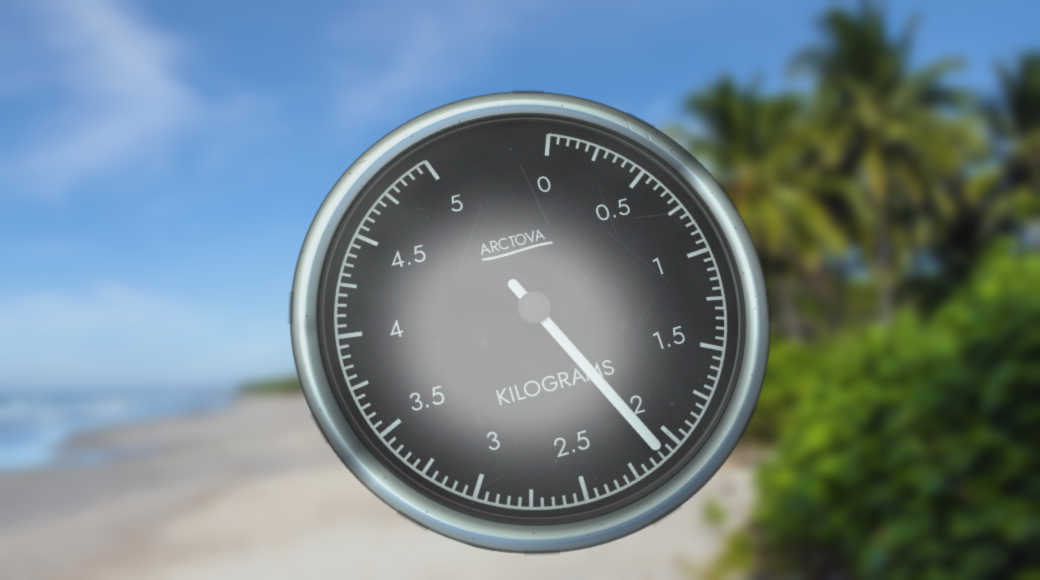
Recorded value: kg 2.1
